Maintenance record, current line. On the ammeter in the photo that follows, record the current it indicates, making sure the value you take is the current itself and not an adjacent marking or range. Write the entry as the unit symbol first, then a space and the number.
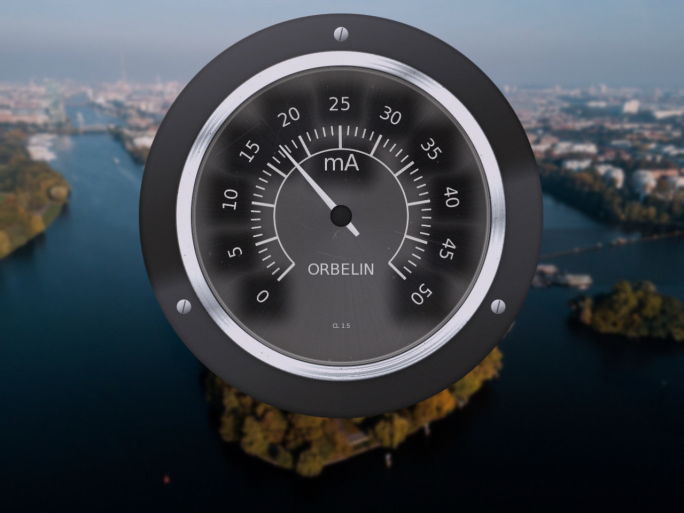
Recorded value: mA 17.5
